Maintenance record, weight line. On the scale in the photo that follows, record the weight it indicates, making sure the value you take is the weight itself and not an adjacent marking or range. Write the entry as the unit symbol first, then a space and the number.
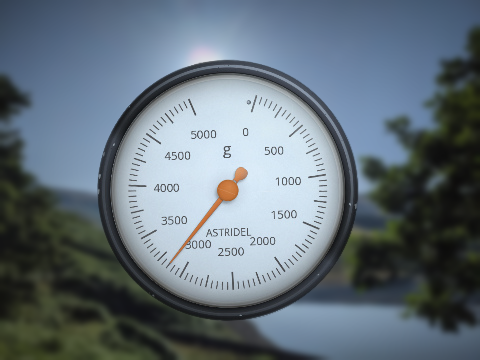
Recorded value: g 3150
